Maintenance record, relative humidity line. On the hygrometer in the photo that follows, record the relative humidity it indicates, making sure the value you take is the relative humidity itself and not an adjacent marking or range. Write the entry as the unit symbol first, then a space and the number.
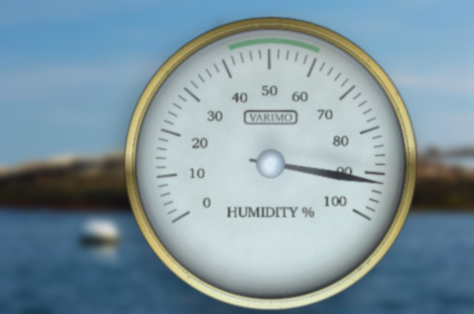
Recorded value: % 92
